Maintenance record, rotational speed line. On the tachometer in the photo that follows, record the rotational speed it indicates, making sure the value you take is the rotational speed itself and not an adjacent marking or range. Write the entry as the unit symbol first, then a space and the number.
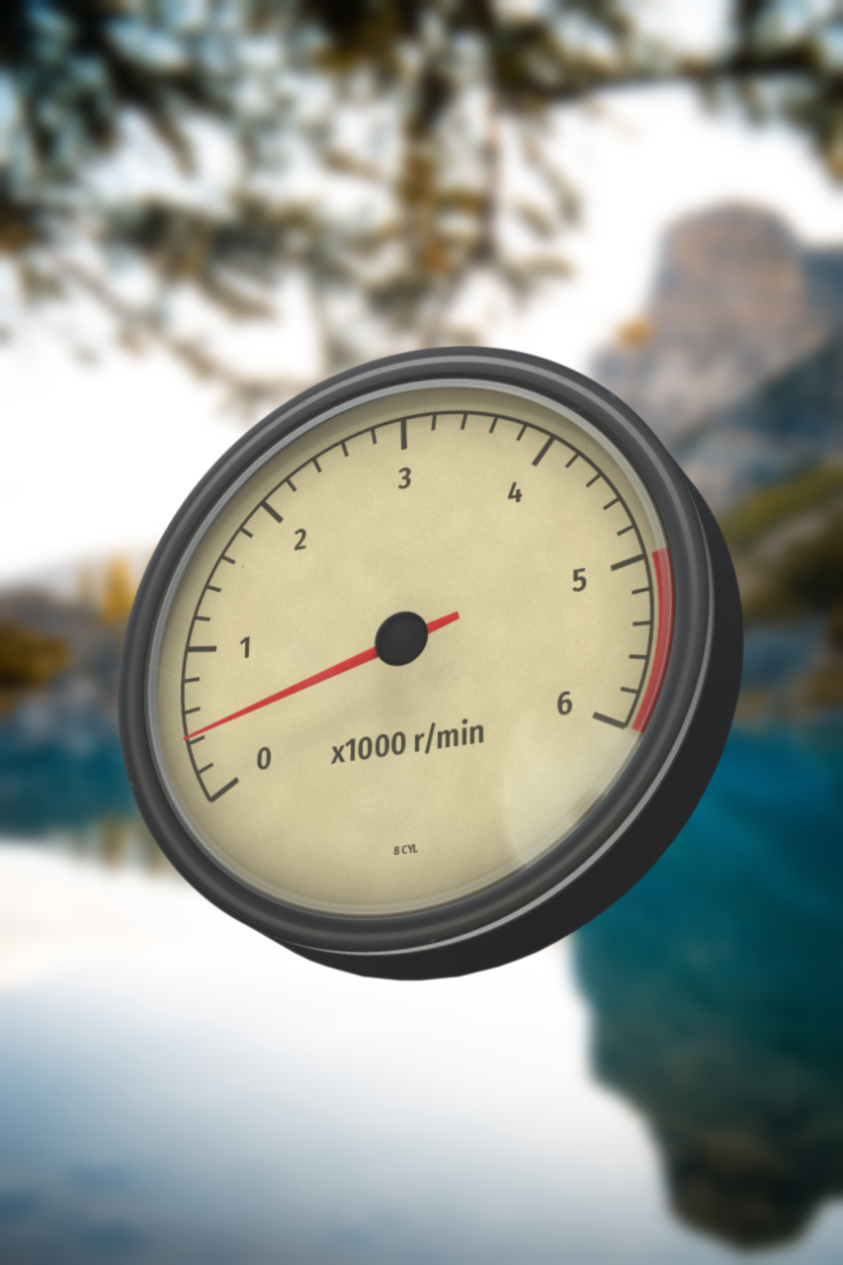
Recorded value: rpm 400
